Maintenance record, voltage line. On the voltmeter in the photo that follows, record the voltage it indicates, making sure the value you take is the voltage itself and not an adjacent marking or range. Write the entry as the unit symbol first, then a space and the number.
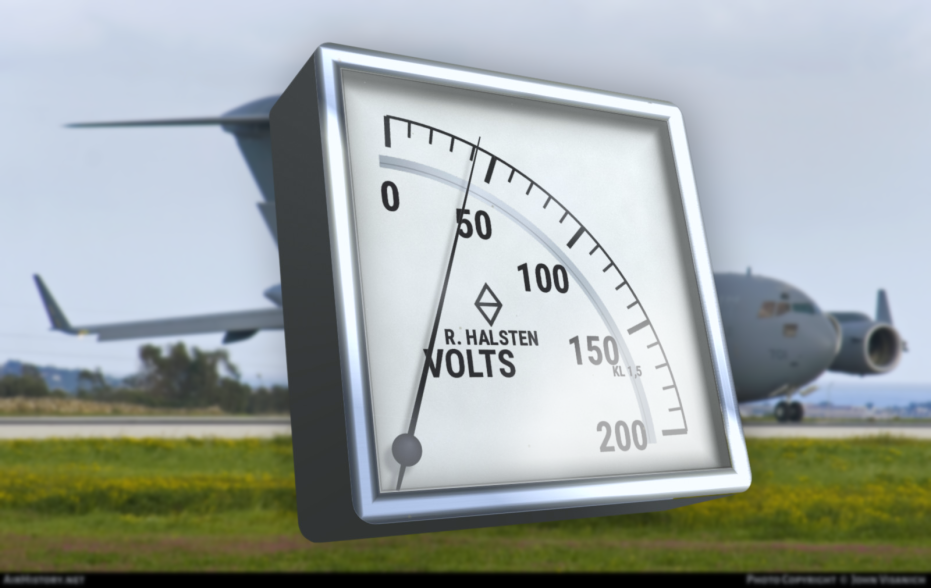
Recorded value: V 40
